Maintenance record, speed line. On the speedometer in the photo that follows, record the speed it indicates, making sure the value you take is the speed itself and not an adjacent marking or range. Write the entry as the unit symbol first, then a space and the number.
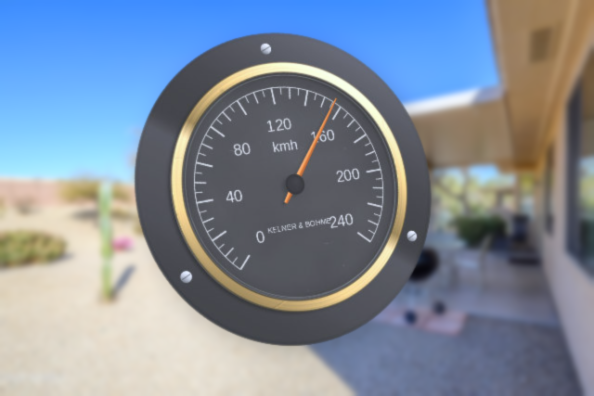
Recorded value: km/h 155
